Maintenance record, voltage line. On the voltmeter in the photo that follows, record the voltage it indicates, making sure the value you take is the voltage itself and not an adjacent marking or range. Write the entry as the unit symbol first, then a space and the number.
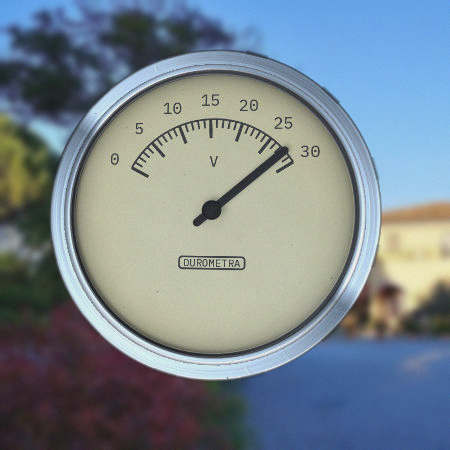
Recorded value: V 28
